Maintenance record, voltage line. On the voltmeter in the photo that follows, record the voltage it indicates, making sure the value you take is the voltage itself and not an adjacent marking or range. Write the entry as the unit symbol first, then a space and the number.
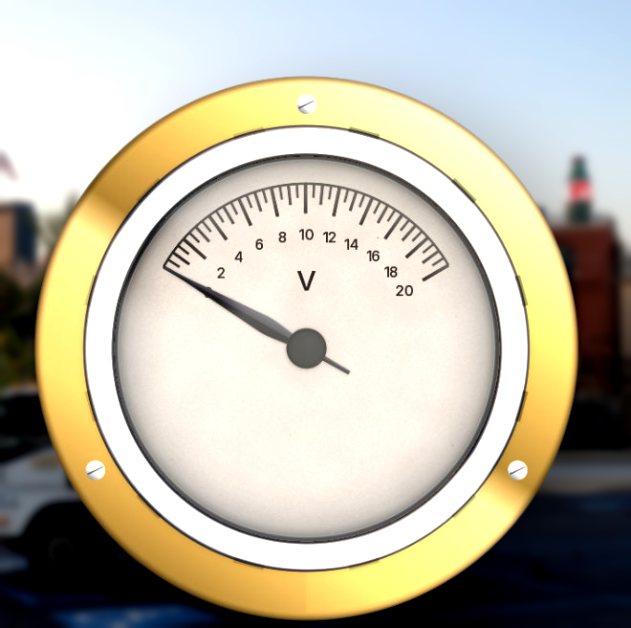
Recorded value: V 0
